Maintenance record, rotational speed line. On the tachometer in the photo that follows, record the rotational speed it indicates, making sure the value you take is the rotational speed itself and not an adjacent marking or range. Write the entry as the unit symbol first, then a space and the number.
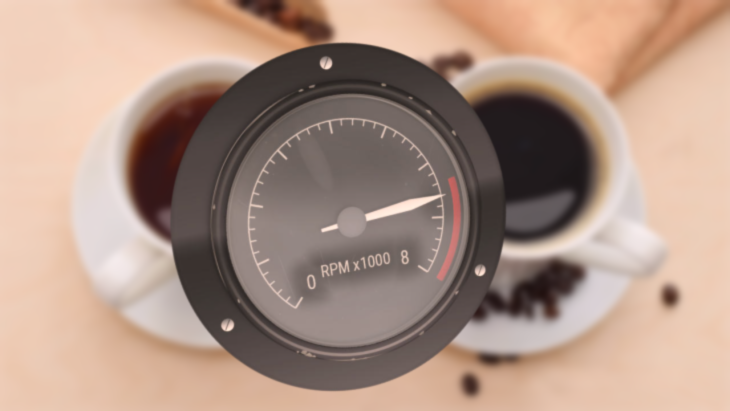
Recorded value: rpm 6600
